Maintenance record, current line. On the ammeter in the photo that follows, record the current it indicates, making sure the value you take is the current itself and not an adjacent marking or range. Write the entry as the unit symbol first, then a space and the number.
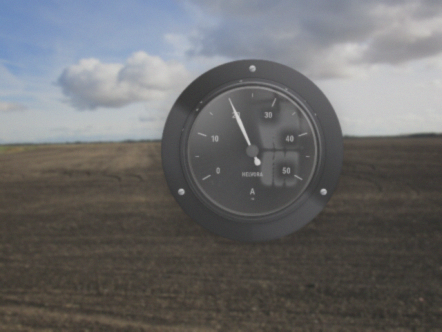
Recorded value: A 20
